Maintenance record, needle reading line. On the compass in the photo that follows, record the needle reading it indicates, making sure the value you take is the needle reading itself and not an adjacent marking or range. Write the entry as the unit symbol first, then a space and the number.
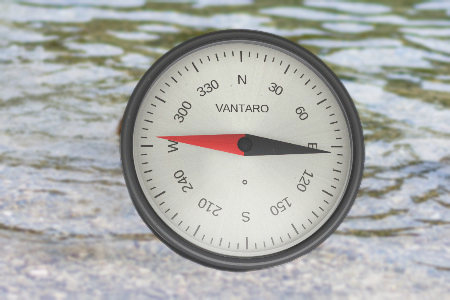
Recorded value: ° 275
